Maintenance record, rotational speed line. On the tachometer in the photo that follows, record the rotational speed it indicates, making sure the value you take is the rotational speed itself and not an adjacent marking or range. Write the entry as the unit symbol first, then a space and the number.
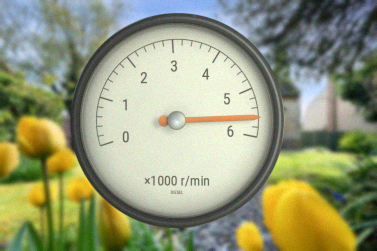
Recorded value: rpm 5600
